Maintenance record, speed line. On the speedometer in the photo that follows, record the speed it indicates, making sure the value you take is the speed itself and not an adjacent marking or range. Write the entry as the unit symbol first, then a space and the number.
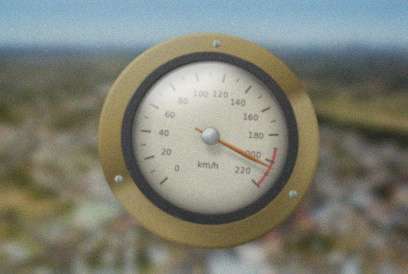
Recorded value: km/h 205
